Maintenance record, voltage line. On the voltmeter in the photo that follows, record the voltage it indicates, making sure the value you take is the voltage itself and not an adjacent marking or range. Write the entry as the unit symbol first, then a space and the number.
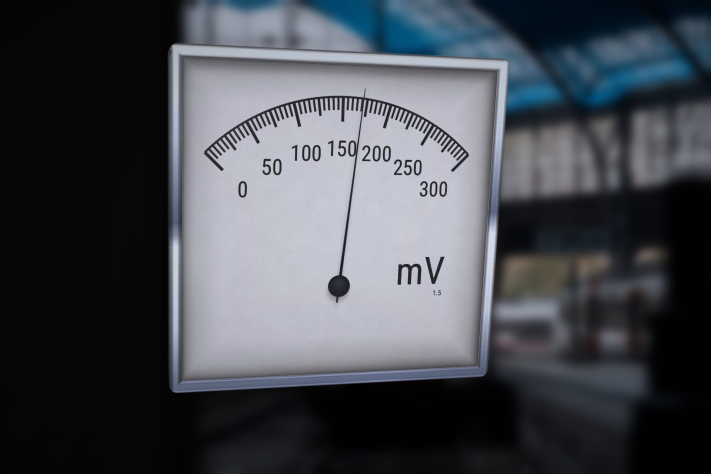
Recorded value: mV 170
